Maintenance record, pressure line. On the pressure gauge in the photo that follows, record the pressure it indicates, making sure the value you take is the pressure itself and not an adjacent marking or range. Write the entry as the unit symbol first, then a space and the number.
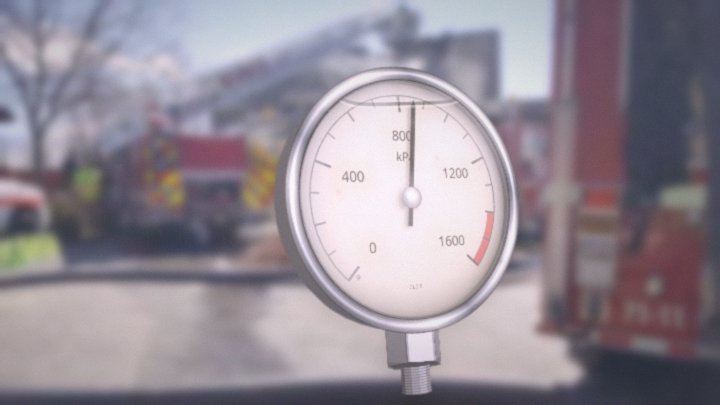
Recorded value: kPa 850
